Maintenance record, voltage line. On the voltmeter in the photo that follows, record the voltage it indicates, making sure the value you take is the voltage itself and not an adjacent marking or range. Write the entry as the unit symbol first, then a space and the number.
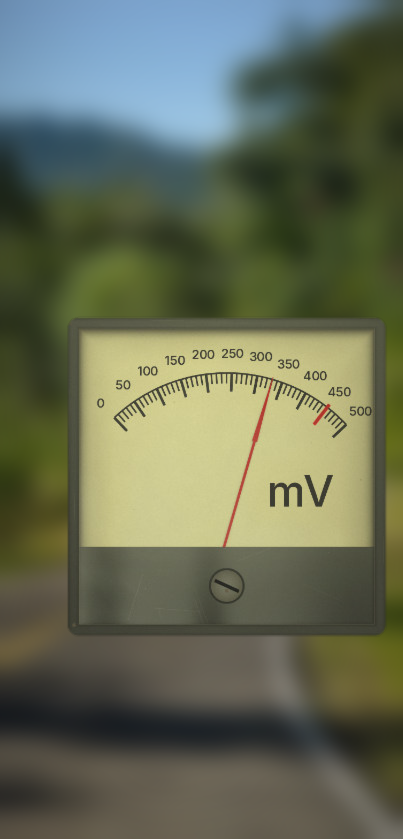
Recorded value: mV 330
